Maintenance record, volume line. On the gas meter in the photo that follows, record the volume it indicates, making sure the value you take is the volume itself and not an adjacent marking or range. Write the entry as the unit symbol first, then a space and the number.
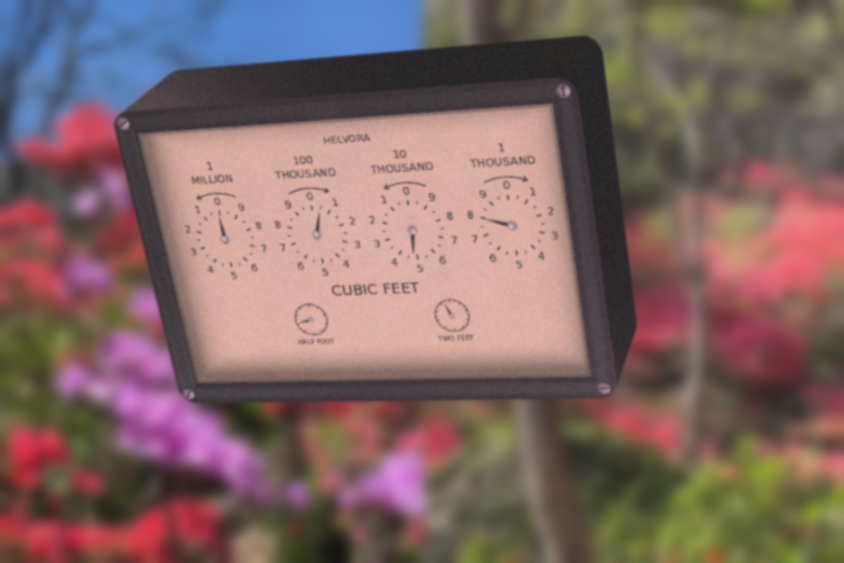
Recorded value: ft³ 4800
